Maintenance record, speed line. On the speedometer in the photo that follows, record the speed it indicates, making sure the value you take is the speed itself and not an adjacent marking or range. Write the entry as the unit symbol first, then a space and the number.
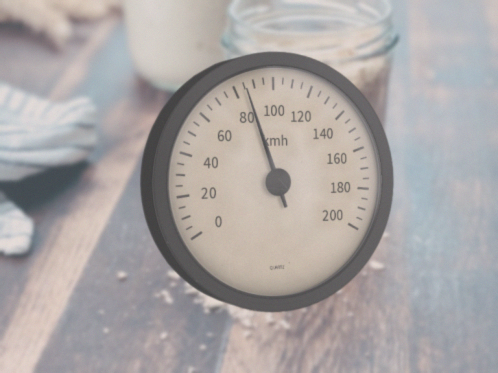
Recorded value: km/h 85
